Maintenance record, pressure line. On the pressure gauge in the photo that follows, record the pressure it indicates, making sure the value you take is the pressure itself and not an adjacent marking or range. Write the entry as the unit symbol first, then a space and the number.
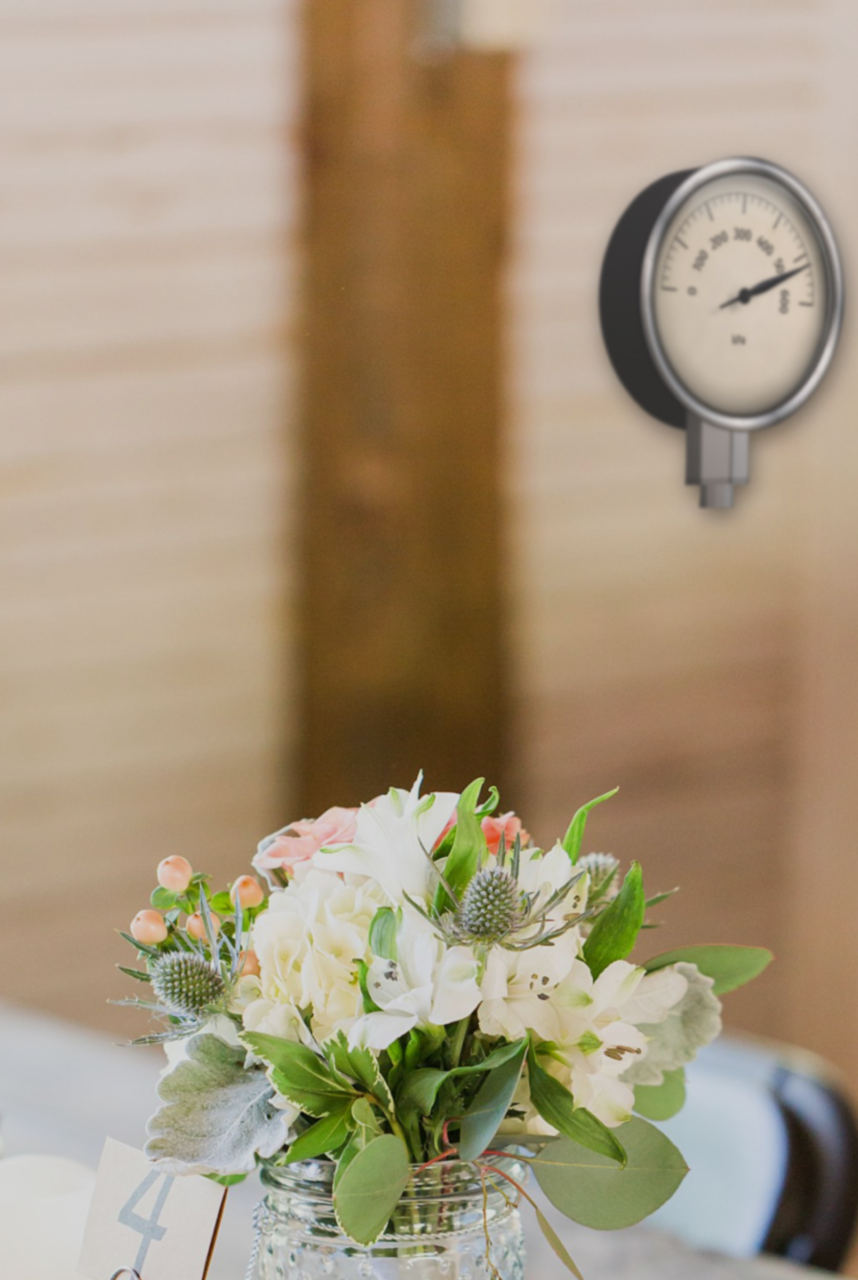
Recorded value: kPa 520
